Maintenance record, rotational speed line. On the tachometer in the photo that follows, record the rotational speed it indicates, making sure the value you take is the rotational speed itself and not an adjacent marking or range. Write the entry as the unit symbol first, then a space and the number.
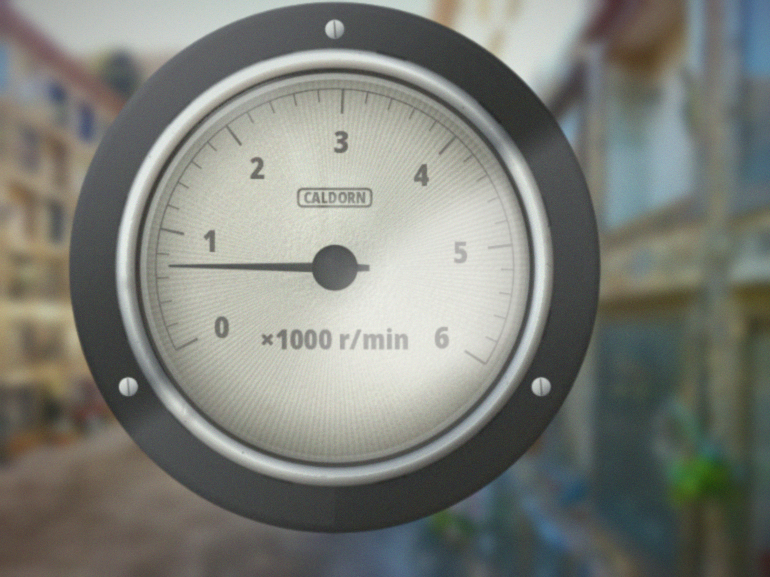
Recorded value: rpm 700
